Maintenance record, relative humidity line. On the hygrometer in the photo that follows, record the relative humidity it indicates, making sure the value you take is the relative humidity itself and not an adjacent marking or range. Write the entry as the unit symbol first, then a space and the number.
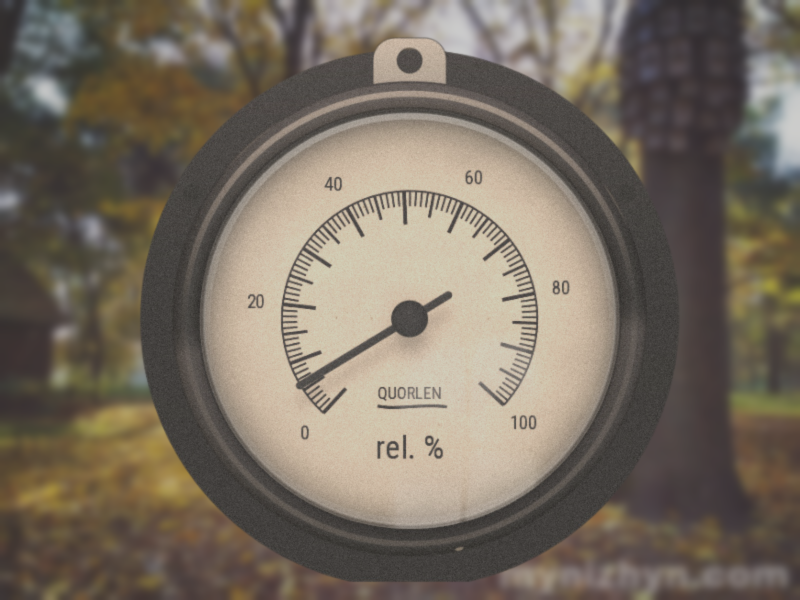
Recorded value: % 6
